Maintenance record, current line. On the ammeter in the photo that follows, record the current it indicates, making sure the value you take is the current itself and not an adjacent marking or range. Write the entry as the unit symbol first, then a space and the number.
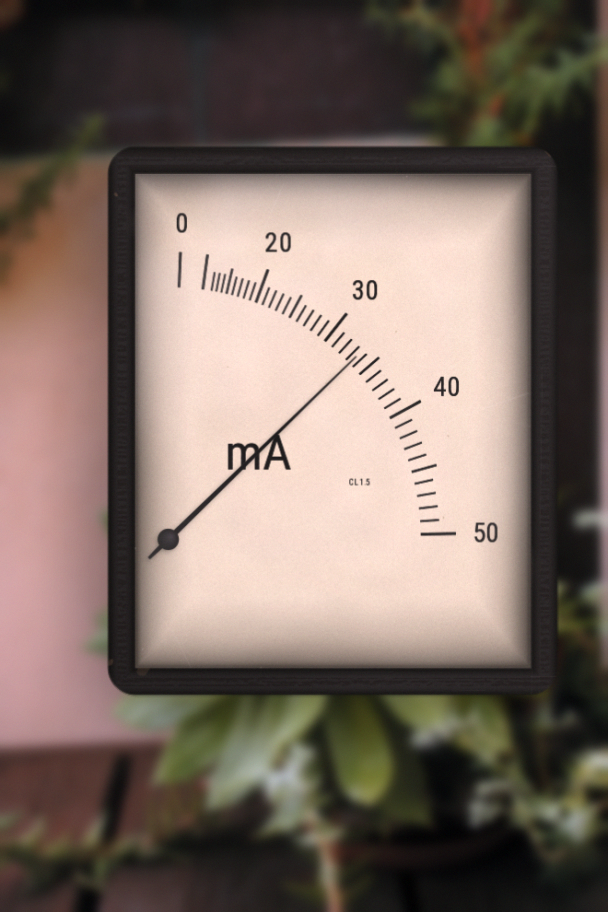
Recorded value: mA 33.5
